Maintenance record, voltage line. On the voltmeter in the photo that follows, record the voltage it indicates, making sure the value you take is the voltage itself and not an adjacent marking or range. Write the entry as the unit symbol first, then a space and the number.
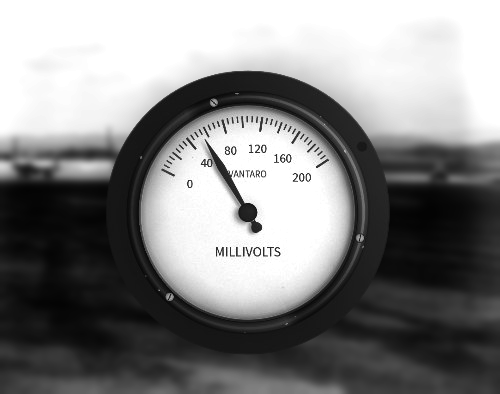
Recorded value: mV 55
